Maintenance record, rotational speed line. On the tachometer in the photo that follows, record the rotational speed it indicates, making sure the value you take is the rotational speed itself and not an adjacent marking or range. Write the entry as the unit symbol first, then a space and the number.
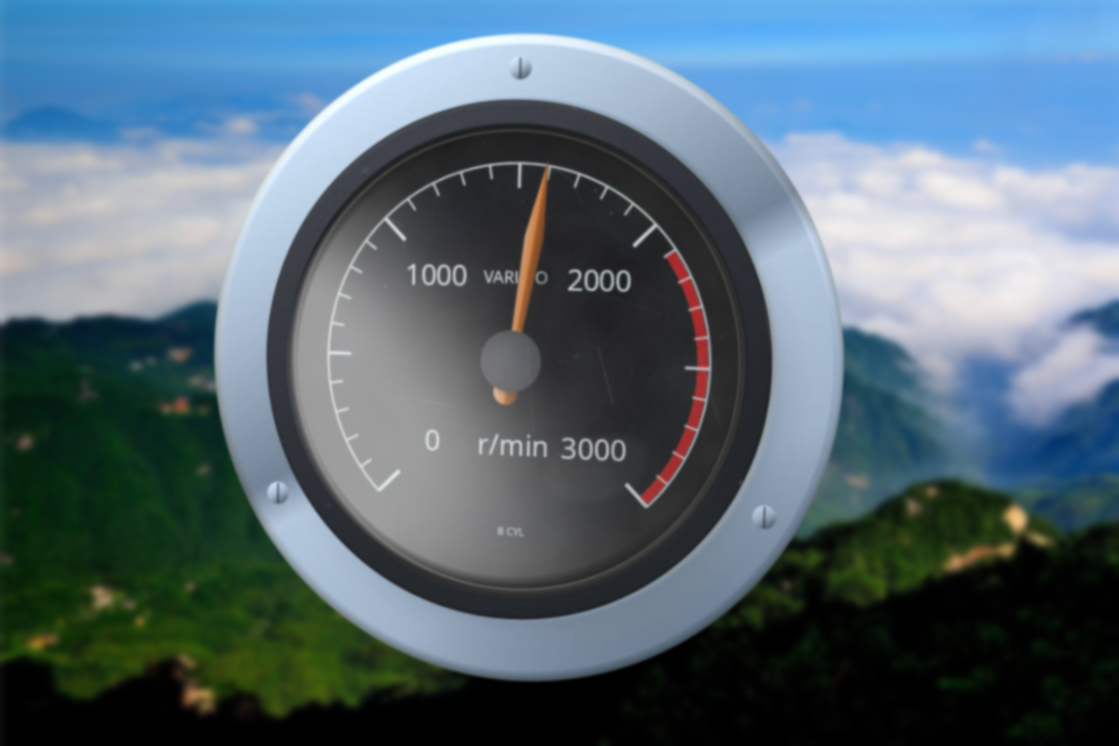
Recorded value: rpm 1600
